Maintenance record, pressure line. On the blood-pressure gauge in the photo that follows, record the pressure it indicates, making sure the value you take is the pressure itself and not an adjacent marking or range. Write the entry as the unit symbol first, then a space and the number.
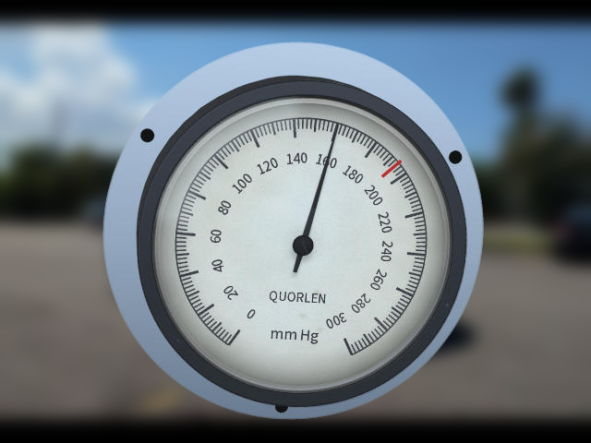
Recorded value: mmHg 160
